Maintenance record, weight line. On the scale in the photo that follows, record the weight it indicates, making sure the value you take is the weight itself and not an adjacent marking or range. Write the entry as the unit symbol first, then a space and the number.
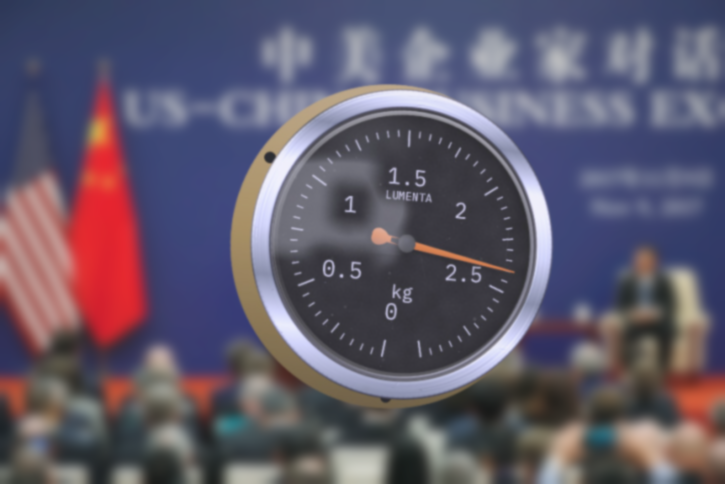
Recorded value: kg 2.4
